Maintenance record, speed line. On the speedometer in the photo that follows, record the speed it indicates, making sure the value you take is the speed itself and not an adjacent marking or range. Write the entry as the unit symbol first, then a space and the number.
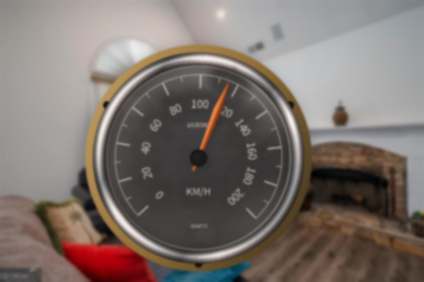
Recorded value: km/h 115
